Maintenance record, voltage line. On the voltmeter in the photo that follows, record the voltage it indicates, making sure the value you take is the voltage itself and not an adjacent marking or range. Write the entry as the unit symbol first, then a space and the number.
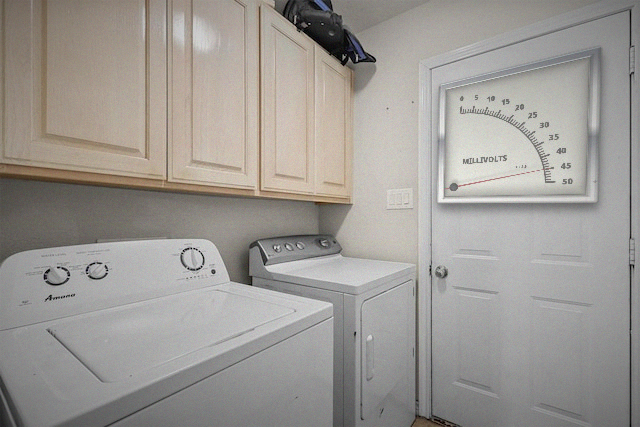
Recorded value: mV 45
